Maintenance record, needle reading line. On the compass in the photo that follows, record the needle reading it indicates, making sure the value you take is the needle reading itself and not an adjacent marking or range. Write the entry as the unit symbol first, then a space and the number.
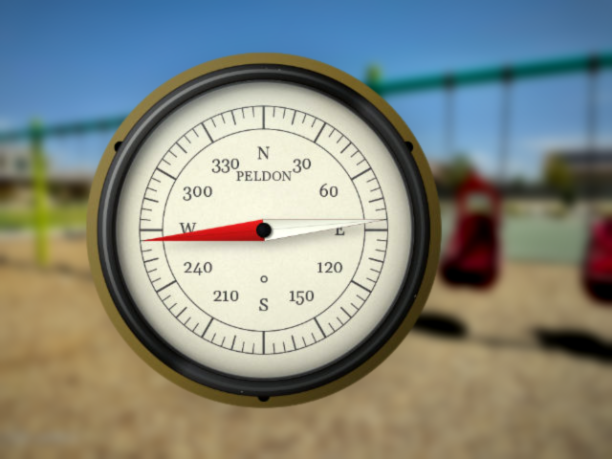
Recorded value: ° 265
